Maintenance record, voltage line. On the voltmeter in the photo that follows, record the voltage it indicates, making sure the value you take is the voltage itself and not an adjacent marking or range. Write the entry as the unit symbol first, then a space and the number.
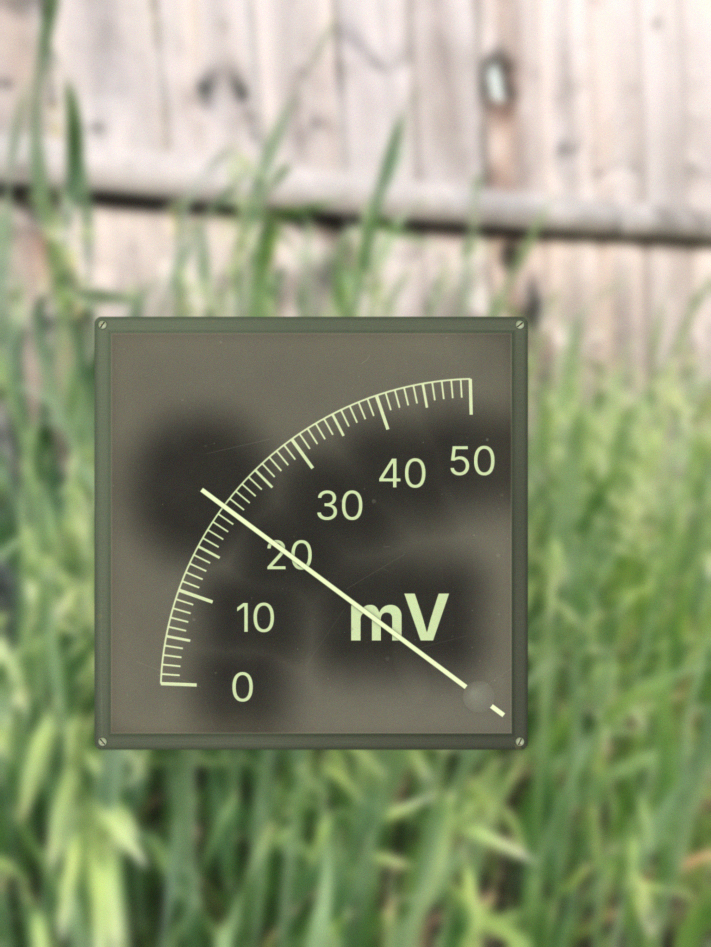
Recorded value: mV 20
